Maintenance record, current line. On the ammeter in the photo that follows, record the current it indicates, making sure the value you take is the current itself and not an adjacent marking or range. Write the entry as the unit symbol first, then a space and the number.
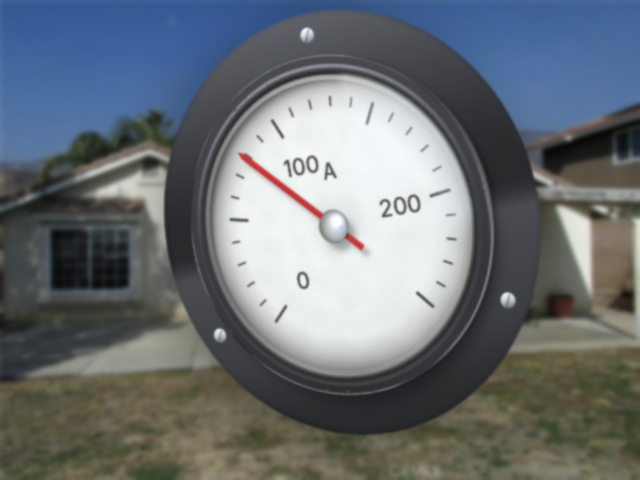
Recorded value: A 80
